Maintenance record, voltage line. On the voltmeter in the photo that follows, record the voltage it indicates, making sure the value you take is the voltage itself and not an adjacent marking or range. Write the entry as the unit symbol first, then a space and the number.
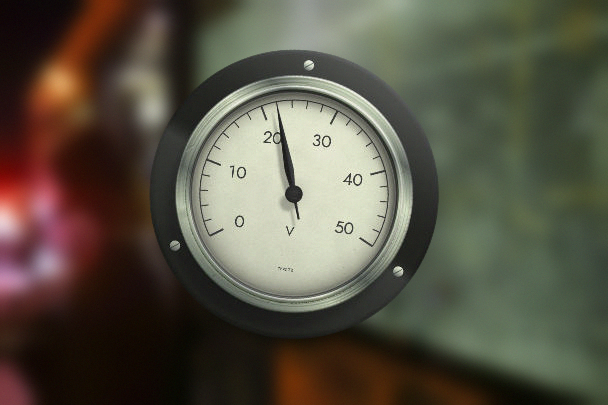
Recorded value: V 22
